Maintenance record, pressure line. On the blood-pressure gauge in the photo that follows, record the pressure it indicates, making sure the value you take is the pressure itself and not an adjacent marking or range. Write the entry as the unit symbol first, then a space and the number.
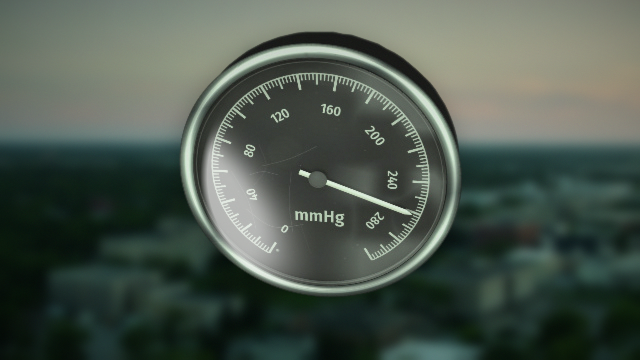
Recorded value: mmHg 260
